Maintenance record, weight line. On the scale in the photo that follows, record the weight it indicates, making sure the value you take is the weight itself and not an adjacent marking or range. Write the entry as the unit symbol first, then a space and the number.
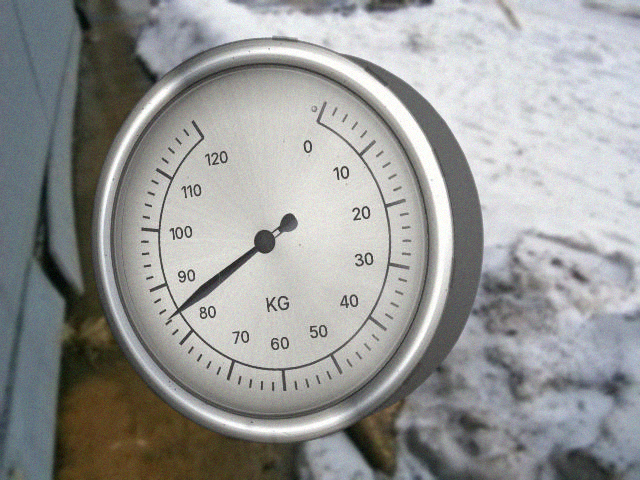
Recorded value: kg 84
